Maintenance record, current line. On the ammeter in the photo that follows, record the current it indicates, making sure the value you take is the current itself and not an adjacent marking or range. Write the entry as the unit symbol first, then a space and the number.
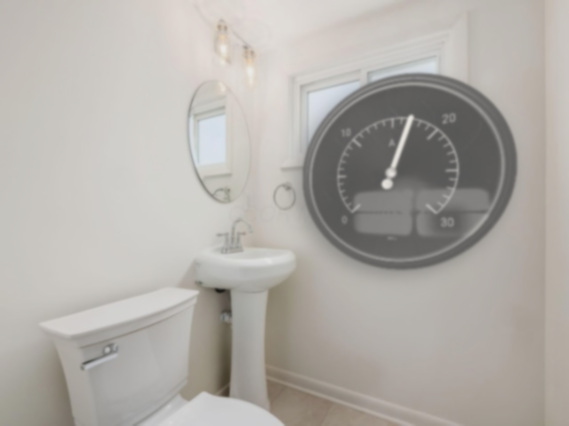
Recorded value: A 17
